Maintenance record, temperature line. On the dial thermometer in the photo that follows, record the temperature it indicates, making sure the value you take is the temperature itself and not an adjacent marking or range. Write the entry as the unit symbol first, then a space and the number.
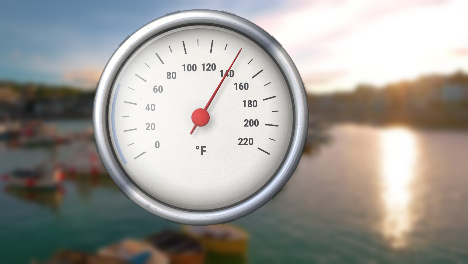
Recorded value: °F 140
